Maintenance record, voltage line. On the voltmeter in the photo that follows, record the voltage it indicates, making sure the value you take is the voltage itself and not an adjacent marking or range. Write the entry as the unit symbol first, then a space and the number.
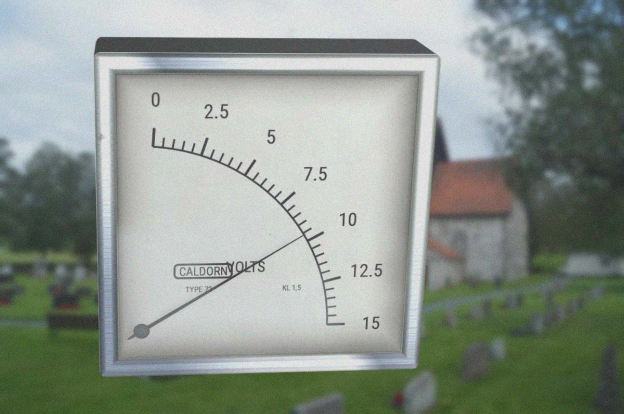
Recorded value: V 9.5
